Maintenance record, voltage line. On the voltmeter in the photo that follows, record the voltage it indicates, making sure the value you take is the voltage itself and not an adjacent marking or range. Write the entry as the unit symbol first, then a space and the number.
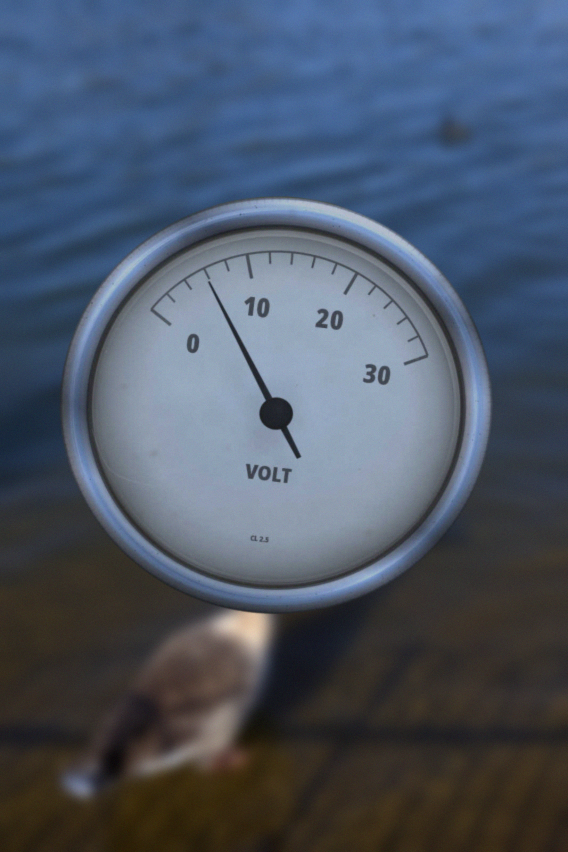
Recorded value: V 6
